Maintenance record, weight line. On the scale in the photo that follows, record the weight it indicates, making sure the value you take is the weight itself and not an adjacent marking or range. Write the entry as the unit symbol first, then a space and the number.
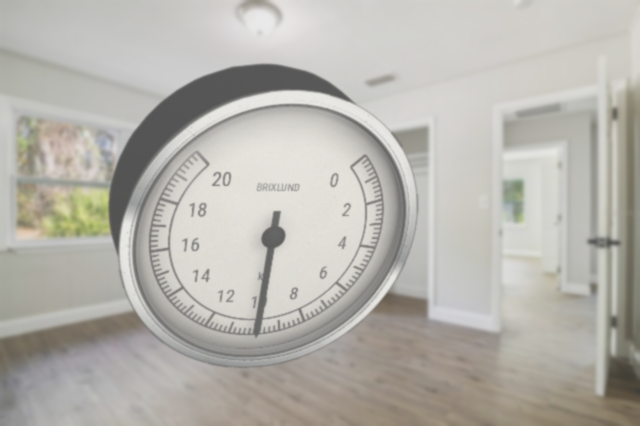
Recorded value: kg 10
